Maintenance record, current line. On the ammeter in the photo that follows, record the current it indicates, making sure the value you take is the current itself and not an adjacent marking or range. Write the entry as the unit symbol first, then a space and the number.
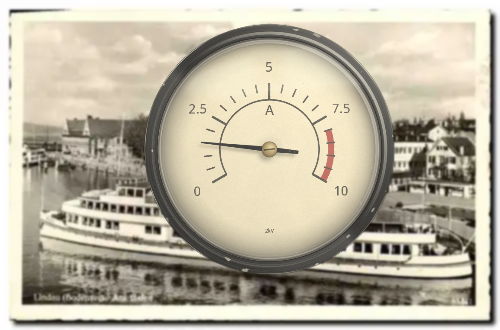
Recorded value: A 1.5
